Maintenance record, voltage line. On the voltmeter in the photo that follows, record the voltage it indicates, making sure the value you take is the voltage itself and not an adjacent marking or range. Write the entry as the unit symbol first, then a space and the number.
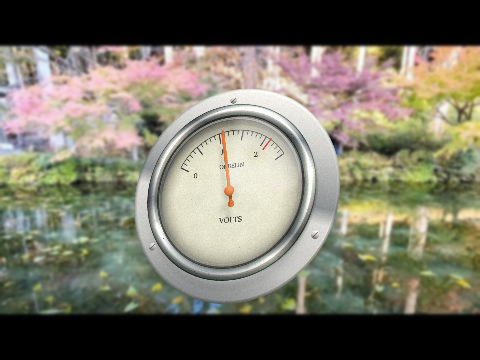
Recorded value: V 1.1
